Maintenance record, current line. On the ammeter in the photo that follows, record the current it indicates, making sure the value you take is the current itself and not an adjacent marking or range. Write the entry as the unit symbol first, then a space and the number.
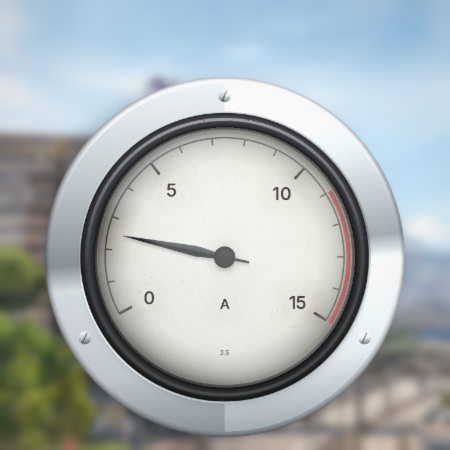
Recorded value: A 2.5
